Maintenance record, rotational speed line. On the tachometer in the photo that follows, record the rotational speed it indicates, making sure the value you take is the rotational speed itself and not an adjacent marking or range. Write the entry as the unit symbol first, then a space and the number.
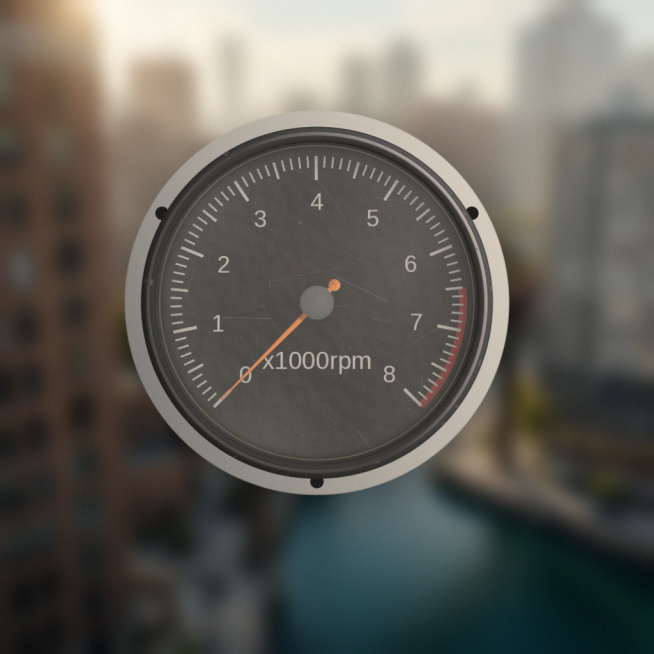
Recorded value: rpm 0
